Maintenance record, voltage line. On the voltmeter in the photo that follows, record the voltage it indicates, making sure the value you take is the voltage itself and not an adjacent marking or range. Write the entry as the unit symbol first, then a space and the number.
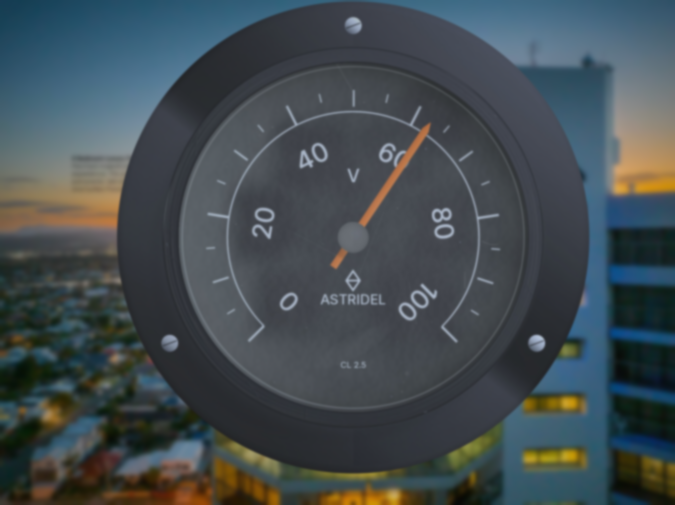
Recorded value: V 62.5
